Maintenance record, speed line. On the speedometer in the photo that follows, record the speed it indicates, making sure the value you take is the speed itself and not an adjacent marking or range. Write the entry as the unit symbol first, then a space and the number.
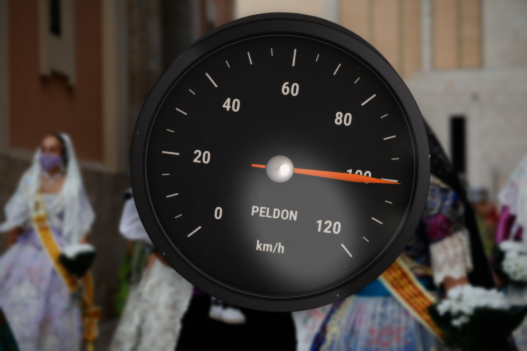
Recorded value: km/h 100
